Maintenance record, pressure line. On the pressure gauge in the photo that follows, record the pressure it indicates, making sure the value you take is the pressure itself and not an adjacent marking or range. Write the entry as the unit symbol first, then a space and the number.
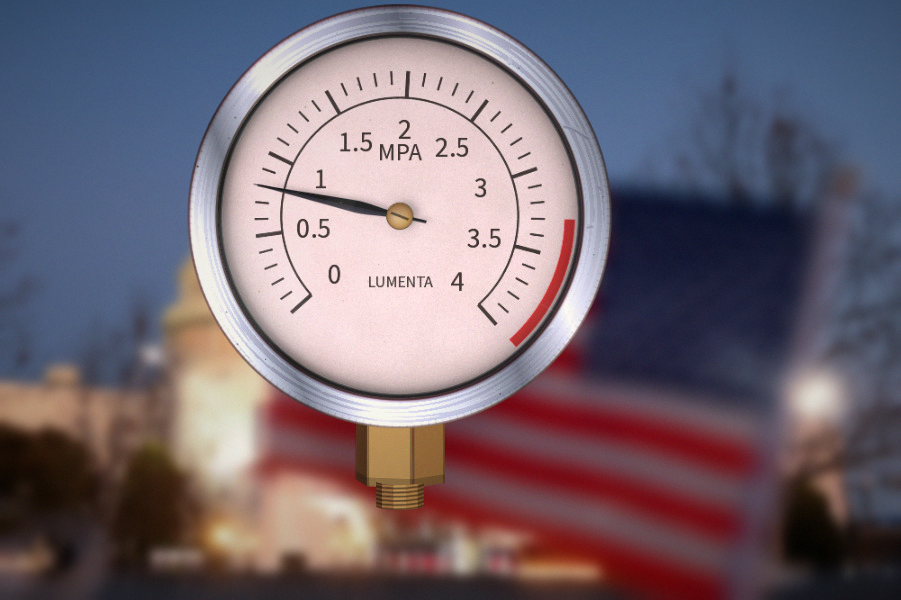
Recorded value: MPa 0.8
